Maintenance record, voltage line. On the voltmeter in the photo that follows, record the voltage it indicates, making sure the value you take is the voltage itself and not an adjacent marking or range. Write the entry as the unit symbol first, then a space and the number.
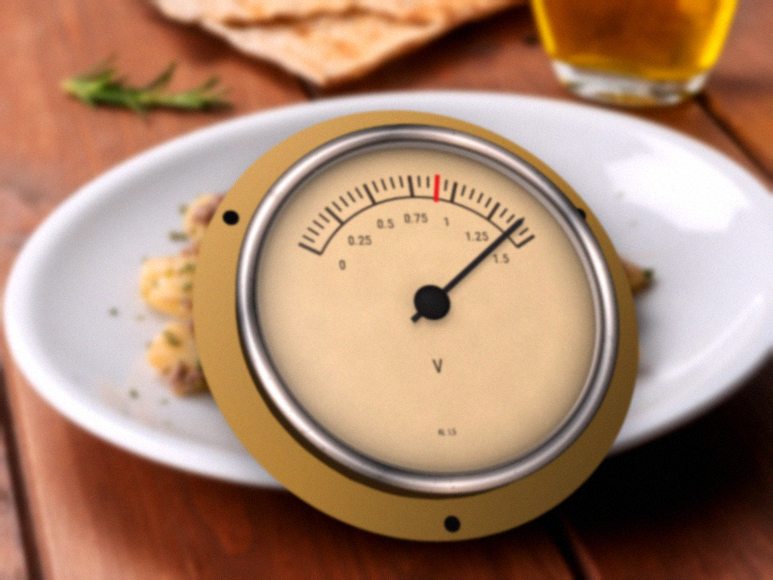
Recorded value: V 1.4
